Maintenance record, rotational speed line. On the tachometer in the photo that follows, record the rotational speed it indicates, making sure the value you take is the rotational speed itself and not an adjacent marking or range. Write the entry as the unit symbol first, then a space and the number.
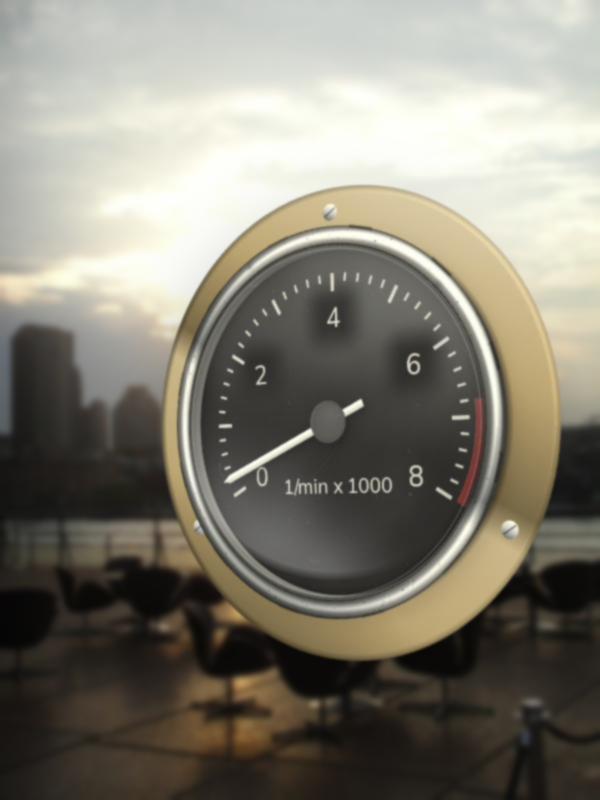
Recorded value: rpm 200
